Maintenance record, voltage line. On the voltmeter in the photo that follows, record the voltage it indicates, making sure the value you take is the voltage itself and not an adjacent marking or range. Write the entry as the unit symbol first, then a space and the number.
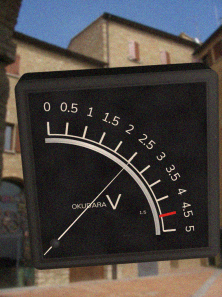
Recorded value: V 2.5
